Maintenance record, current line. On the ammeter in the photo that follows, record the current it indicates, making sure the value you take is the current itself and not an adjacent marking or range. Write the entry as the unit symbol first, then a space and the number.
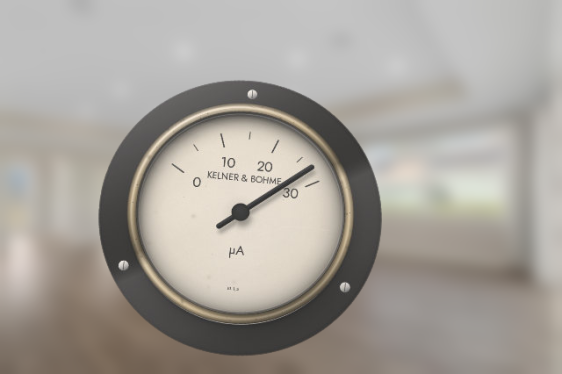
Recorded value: µA 27.5
